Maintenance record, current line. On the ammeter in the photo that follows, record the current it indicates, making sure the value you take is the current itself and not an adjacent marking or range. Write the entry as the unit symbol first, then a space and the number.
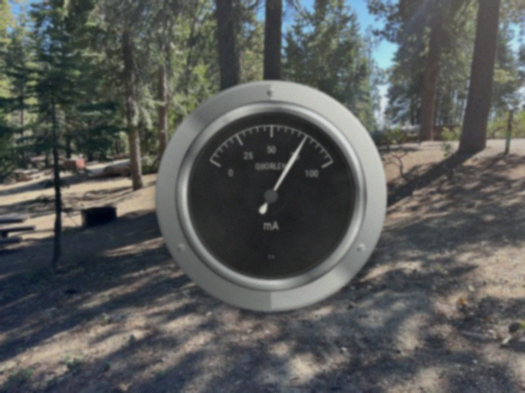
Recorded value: mA 75
